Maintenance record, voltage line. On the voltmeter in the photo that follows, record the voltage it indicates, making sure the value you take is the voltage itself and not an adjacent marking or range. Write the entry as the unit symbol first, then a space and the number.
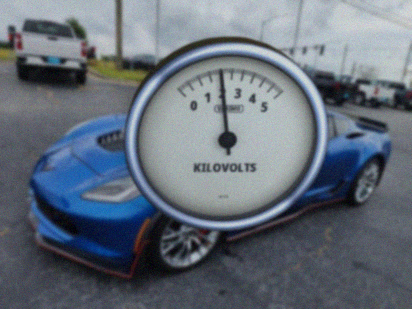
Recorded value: kV 2
